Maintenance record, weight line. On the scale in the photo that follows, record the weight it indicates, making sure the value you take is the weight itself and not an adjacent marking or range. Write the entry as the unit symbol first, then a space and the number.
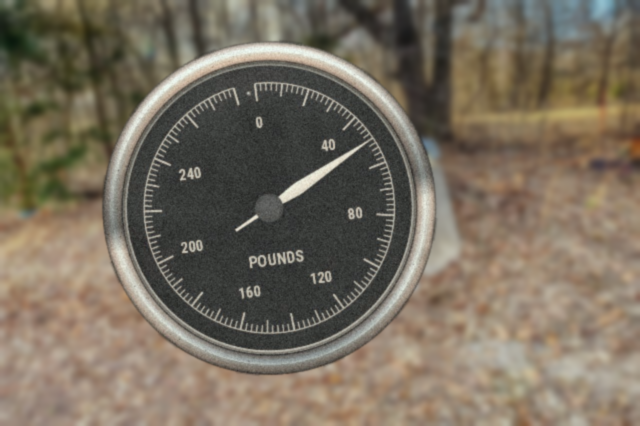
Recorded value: lb 50
